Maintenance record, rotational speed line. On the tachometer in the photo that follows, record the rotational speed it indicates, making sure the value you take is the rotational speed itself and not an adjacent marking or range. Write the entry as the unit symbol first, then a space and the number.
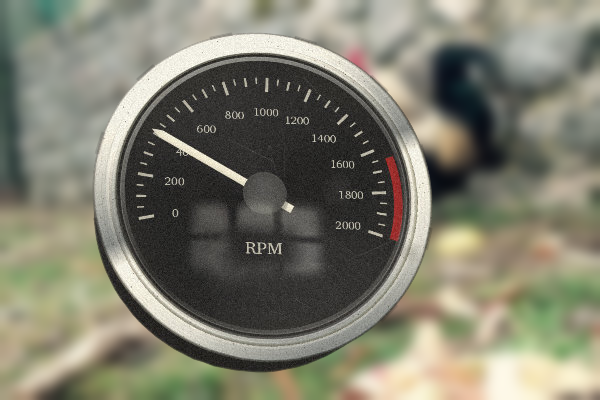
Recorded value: rpm 400
